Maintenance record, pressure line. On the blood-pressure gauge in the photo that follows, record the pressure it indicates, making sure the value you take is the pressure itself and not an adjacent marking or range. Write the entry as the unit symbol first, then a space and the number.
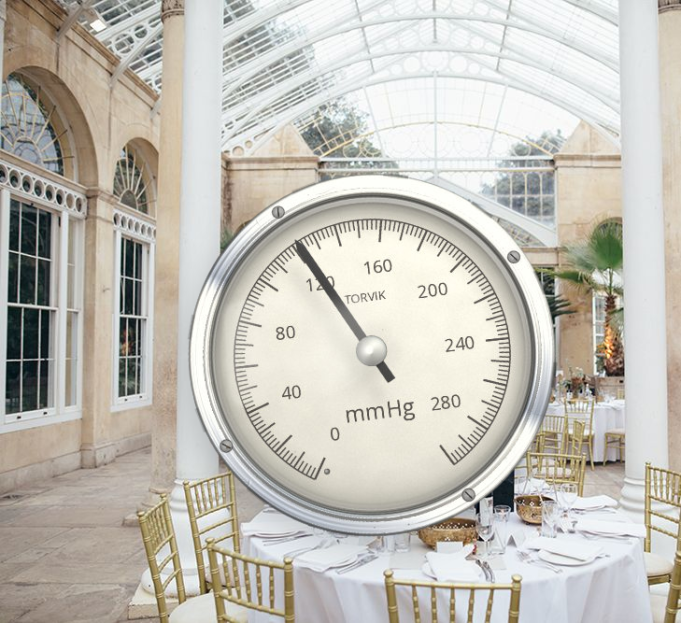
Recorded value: mmHg 122
